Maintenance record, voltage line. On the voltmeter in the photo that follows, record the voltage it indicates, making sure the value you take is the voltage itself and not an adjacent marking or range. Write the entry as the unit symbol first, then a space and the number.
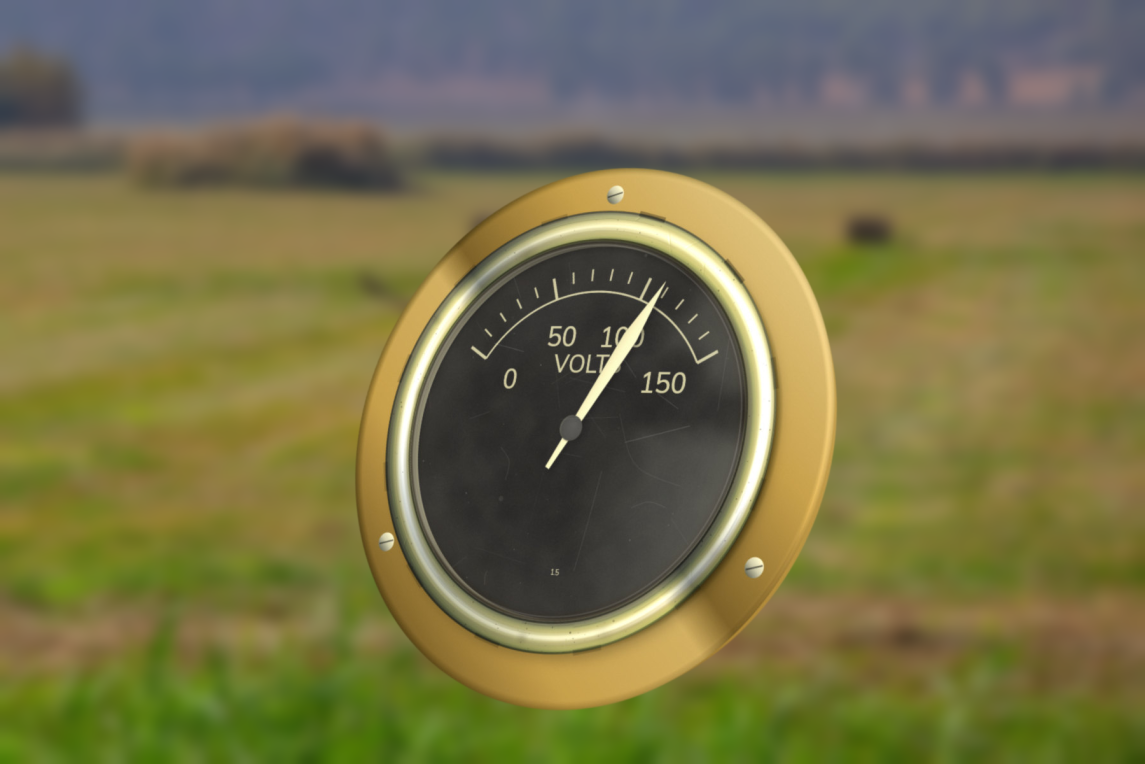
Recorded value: V 110
